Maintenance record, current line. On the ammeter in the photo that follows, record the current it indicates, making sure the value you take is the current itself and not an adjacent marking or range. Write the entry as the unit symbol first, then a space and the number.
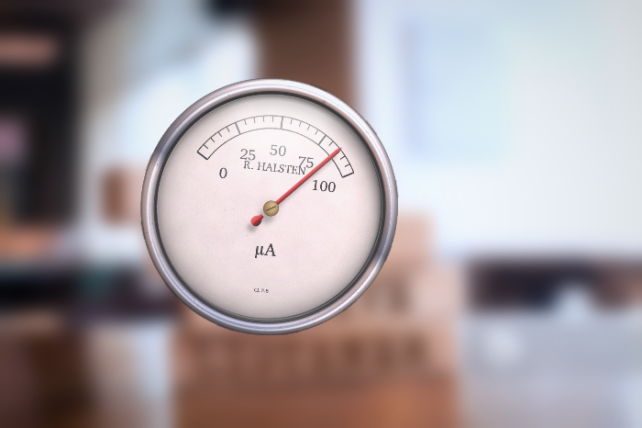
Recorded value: µA 85
